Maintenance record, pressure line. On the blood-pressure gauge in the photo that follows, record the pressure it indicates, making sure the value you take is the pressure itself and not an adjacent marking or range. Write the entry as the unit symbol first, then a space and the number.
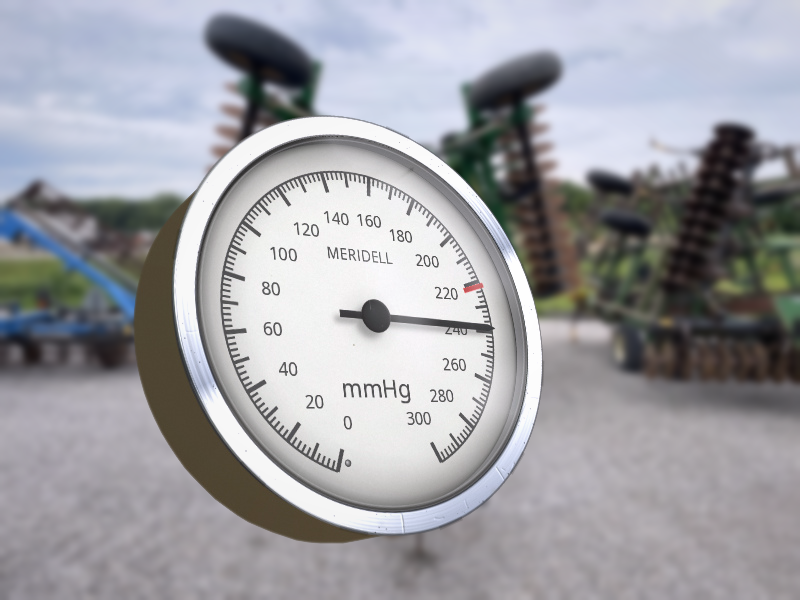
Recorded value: mmHg 240
